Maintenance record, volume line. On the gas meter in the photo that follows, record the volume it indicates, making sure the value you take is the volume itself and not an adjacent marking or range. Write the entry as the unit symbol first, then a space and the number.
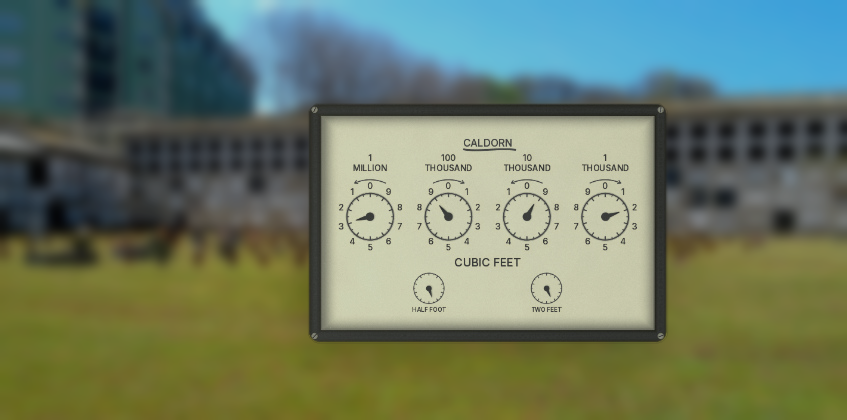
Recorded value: ft³ 289200
